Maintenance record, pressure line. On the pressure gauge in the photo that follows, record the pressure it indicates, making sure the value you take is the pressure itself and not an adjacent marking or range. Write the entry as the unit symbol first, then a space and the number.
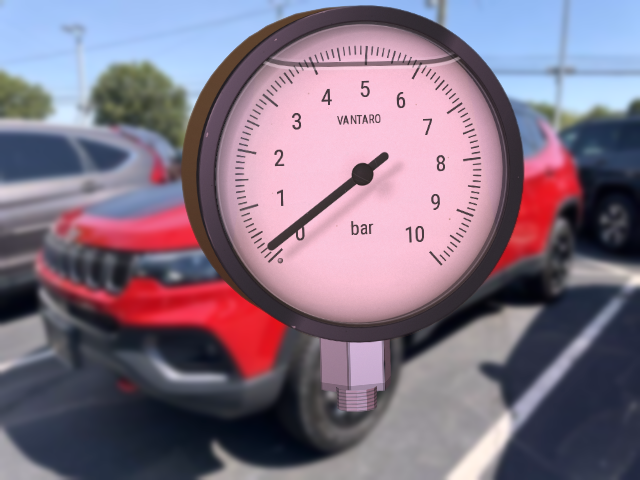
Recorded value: bar 0.2
